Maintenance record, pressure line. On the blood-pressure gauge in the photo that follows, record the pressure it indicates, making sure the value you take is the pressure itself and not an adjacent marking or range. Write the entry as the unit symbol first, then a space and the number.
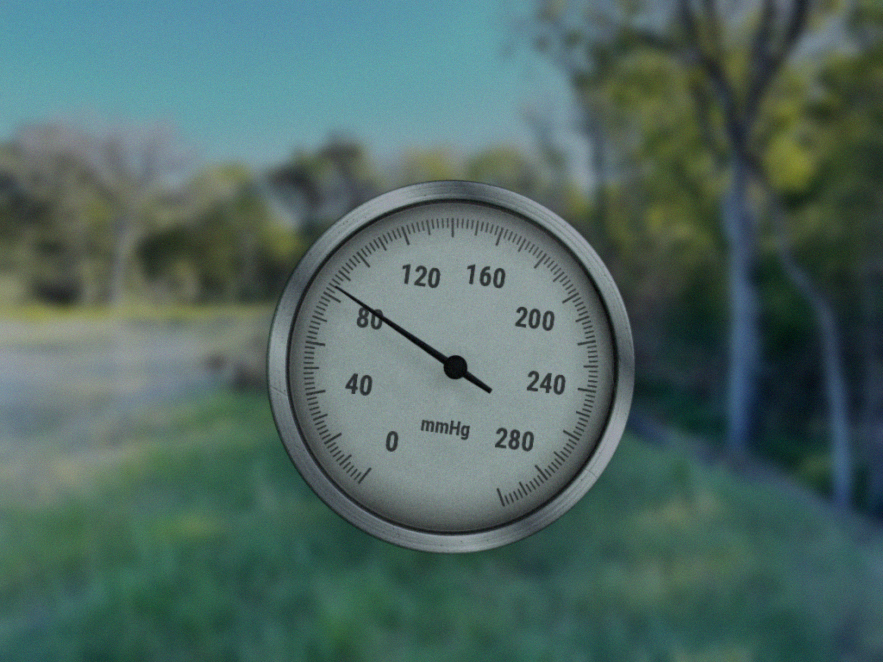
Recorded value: mmHg 84
